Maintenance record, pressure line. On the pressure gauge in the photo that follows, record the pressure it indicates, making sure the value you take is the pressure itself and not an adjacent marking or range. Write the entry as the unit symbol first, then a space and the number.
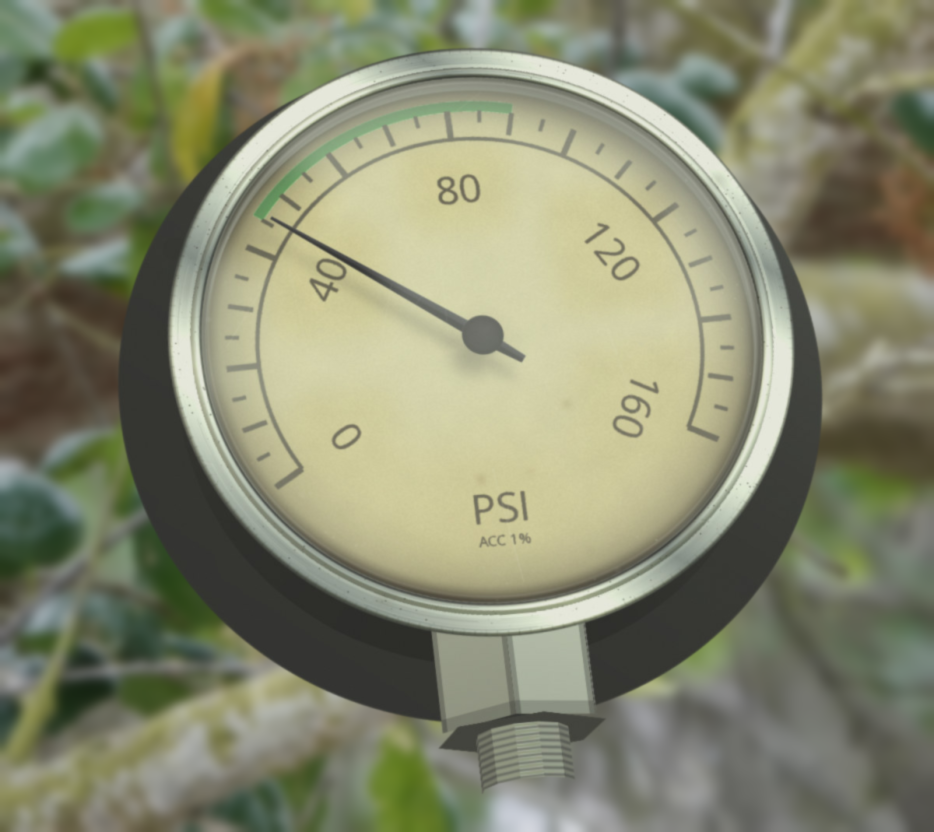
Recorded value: psi 45
